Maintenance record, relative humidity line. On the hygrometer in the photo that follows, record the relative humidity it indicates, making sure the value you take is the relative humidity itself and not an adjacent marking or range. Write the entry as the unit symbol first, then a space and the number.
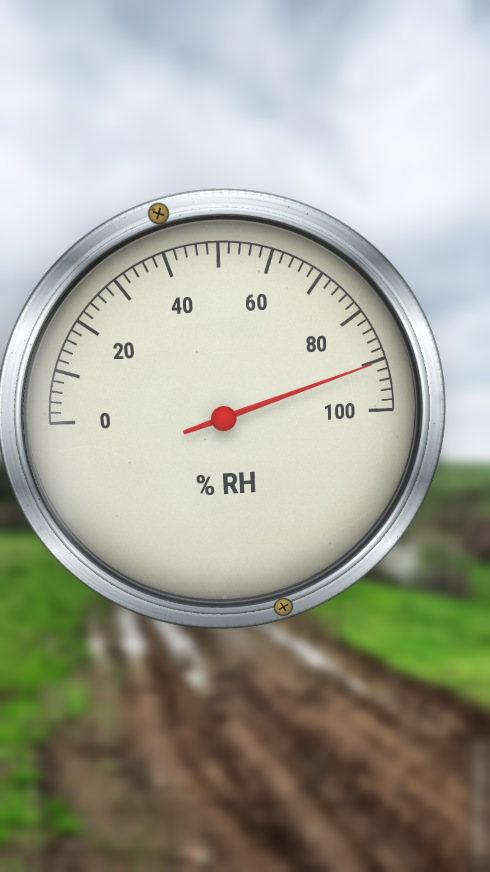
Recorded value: % 90
